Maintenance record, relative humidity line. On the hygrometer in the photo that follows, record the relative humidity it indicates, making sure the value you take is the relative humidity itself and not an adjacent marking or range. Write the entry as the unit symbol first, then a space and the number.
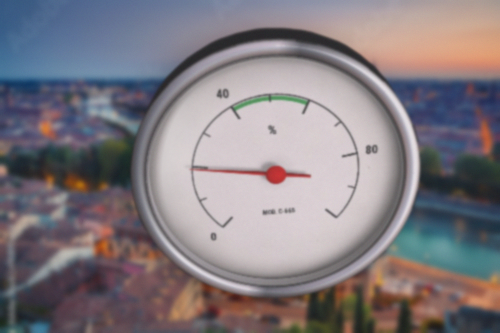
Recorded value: % 20
